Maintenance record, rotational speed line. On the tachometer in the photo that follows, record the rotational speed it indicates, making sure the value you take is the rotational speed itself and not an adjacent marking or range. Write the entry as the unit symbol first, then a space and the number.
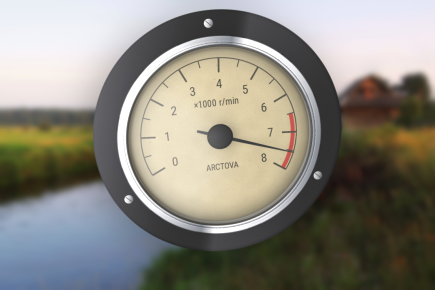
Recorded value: rpm 7500
